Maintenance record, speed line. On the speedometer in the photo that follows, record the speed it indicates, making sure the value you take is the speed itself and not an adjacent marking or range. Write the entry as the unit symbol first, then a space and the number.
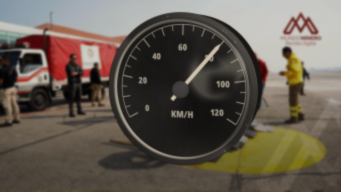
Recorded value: km/h 80
